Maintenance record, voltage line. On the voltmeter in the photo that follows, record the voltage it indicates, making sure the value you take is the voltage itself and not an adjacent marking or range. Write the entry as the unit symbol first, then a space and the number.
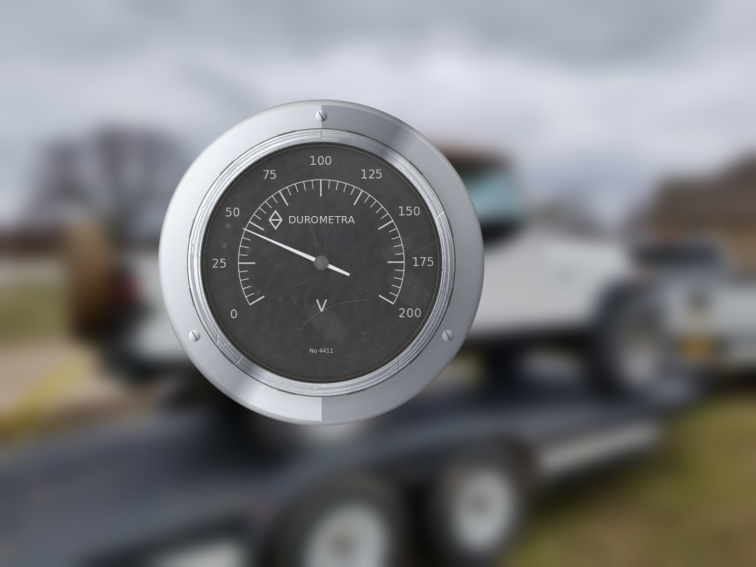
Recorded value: V 45
